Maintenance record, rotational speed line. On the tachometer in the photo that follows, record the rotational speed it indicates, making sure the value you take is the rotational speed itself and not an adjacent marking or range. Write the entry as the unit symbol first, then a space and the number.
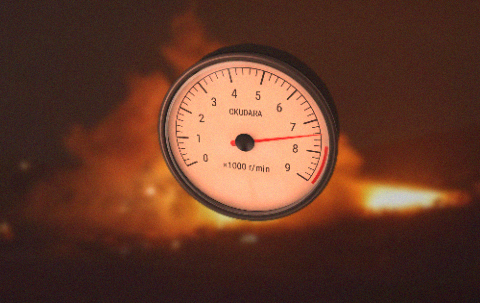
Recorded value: rpm 7400
